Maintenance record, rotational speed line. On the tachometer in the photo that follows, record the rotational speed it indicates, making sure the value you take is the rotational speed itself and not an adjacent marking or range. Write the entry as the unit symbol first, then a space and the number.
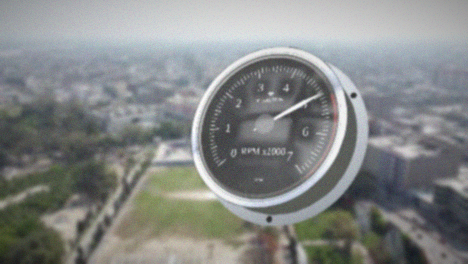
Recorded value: rpm 5000
